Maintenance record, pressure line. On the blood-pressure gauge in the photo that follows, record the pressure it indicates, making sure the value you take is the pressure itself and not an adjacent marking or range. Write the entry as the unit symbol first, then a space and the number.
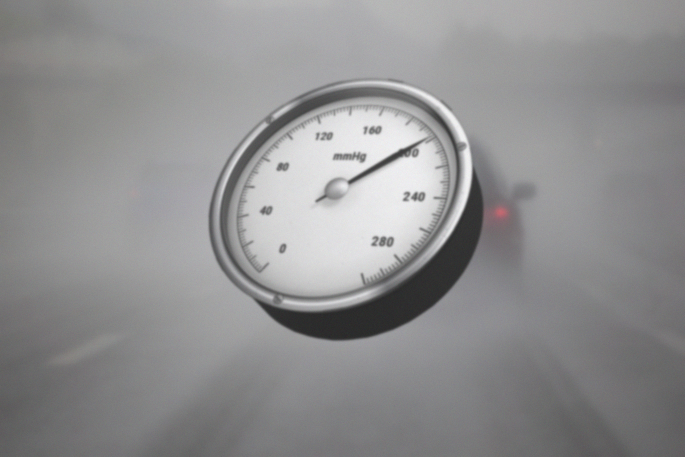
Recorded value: mmHg 200
